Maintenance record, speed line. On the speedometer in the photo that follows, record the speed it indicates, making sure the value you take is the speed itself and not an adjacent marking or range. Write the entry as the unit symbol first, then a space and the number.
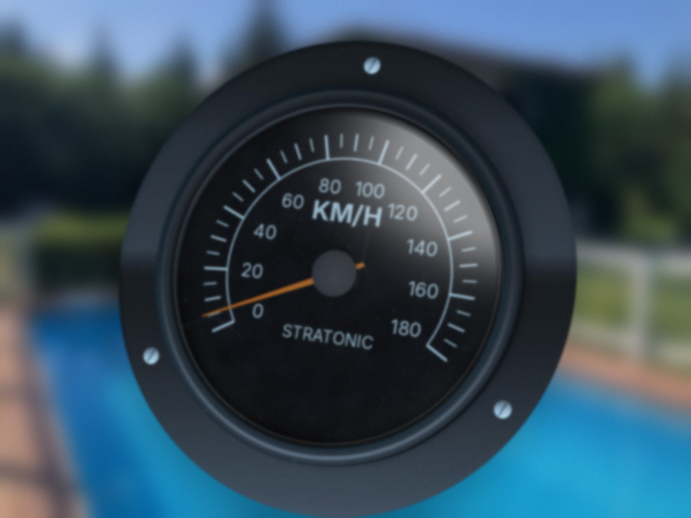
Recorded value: km/h 5
